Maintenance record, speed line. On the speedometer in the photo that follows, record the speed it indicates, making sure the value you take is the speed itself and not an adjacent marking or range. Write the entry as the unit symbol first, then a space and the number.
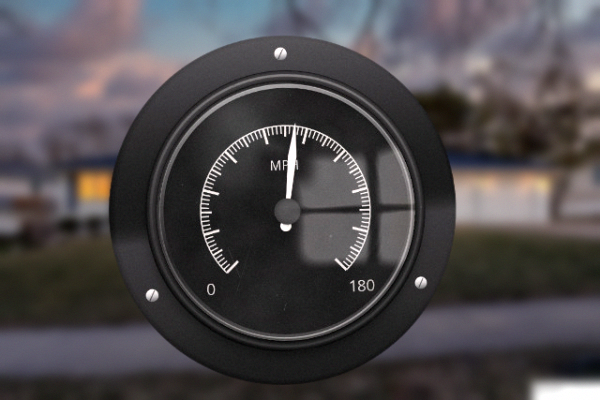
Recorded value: mph 94
